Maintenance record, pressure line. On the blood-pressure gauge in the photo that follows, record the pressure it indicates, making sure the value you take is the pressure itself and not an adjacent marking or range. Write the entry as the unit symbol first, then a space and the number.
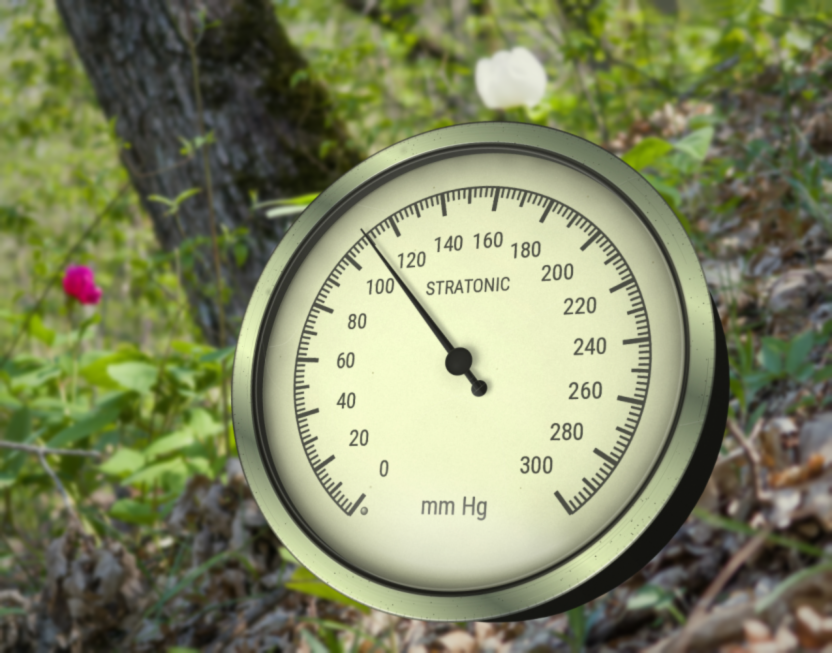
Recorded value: mmHg 110
